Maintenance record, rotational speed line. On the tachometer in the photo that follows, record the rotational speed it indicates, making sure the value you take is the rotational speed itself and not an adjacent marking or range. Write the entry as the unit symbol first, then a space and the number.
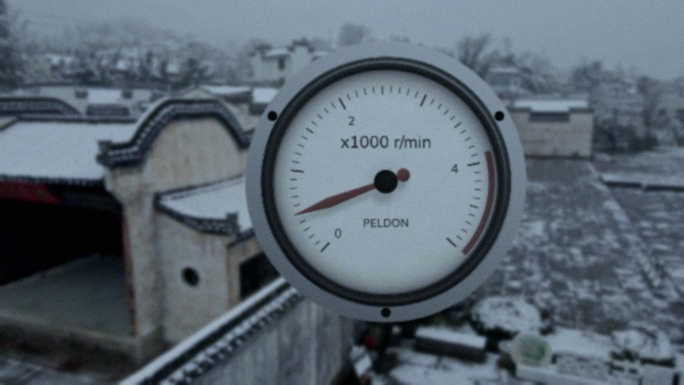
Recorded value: rpm 500
